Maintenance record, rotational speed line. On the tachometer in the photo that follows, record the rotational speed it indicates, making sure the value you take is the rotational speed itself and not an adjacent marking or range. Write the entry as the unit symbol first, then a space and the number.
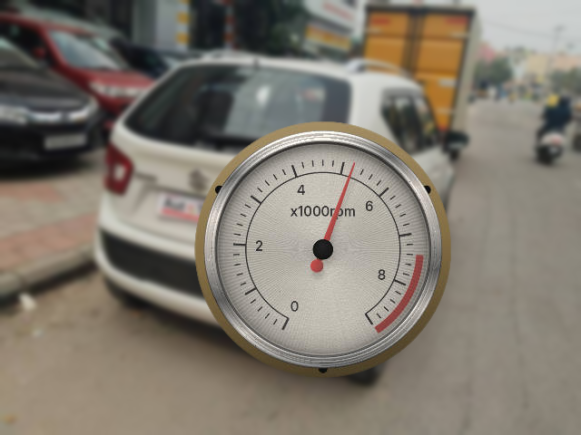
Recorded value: rpm 5200
